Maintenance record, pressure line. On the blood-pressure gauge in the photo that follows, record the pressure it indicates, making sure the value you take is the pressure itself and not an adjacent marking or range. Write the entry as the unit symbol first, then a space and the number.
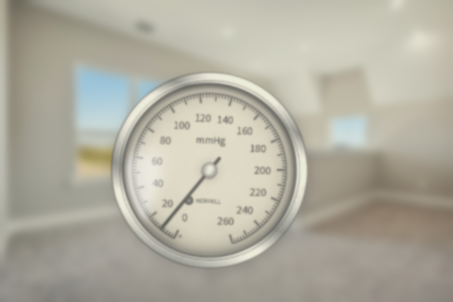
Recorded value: mmHg 10
